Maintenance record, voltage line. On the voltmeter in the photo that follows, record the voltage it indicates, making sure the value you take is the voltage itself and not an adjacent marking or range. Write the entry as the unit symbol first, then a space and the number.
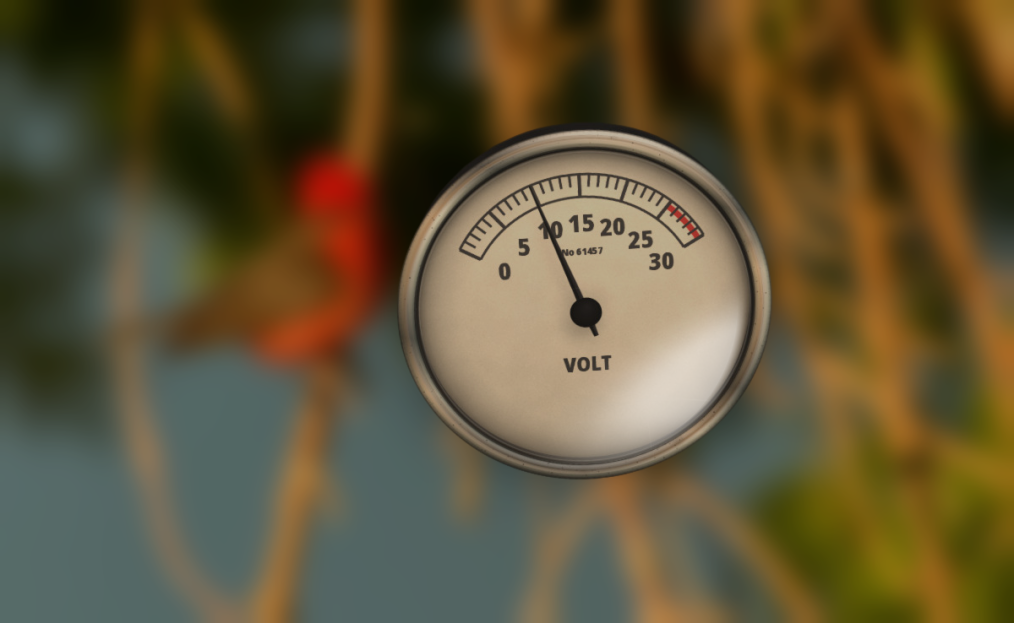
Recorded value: V 10
